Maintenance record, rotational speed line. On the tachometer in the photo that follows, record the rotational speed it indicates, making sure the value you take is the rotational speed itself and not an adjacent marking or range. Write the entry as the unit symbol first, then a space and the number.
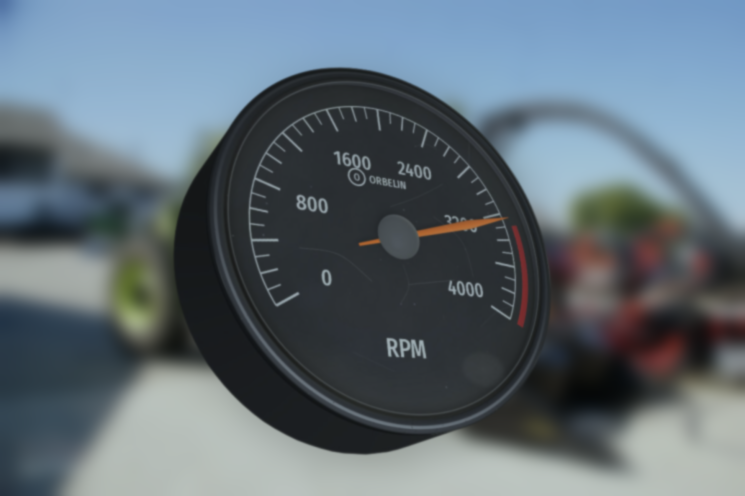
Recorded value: rpm 3250
